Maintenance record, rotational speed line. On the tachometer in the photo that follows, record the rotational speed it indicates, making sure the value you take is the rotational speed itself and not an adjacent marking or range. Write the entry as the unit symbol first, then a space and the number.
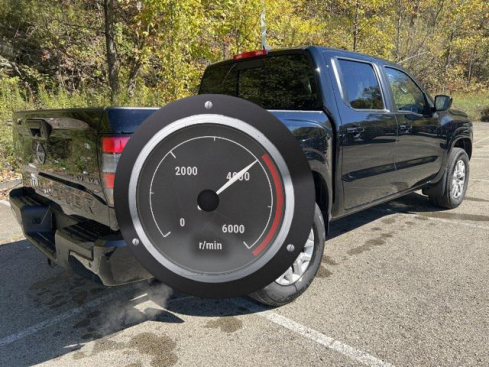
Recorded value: rpm 4000
